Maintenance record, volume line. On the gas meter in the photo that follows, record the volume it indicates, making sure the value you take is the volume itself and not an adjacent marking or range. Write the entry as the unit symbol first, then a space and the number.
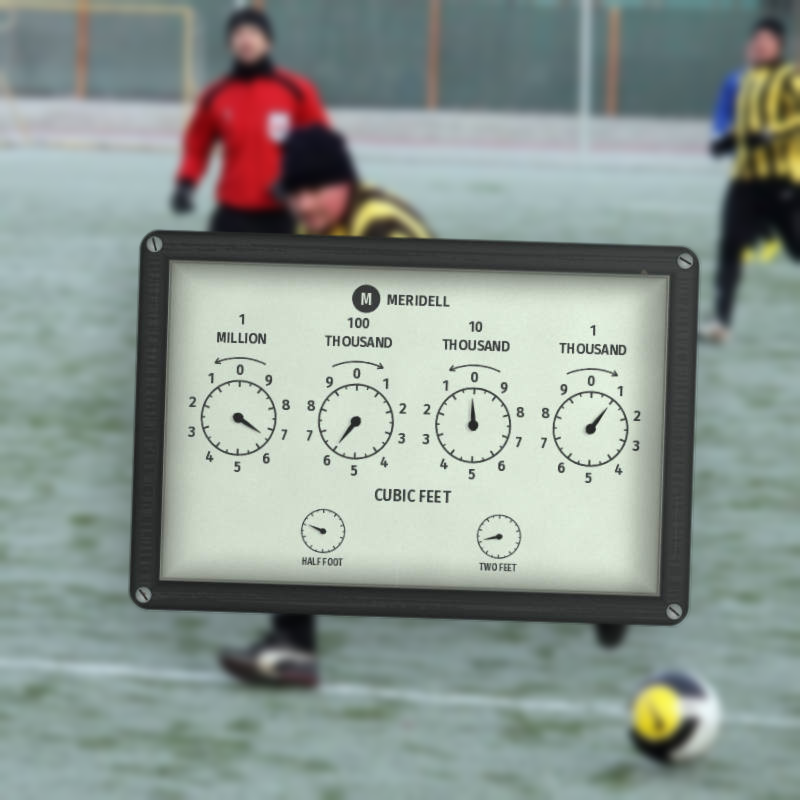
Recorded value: ft³ 660100
